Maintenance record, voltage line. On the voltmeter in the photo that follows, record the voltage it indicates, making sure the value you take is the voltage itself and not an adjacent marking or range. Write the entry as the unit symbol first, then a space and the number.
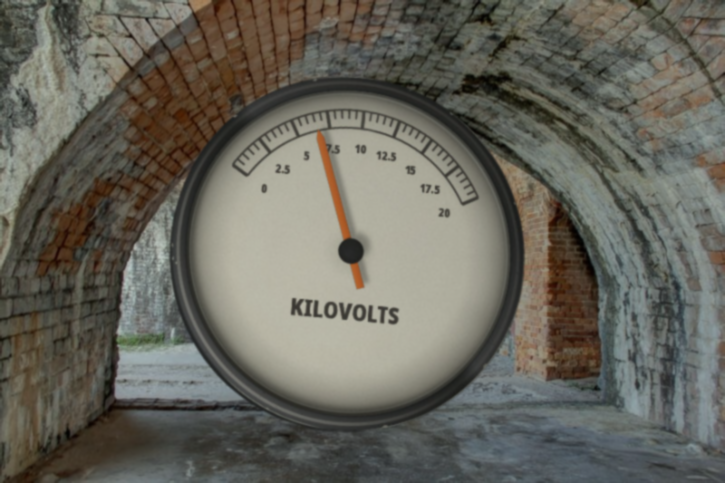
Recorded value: kV 6.5
